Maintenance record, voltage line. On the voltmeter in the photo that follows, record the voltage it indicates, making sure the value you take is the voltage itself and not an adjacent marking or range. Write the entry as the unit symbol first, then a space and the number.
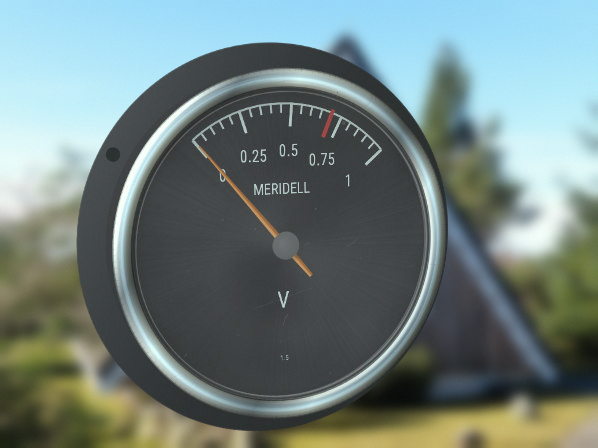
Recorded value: V 0
